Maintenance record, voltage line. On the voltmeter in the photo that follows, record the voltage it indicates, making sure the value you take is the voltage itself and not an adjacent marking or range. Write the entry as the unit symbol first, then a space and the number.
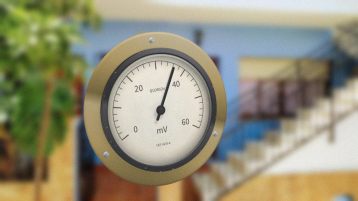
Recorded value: mV 36
